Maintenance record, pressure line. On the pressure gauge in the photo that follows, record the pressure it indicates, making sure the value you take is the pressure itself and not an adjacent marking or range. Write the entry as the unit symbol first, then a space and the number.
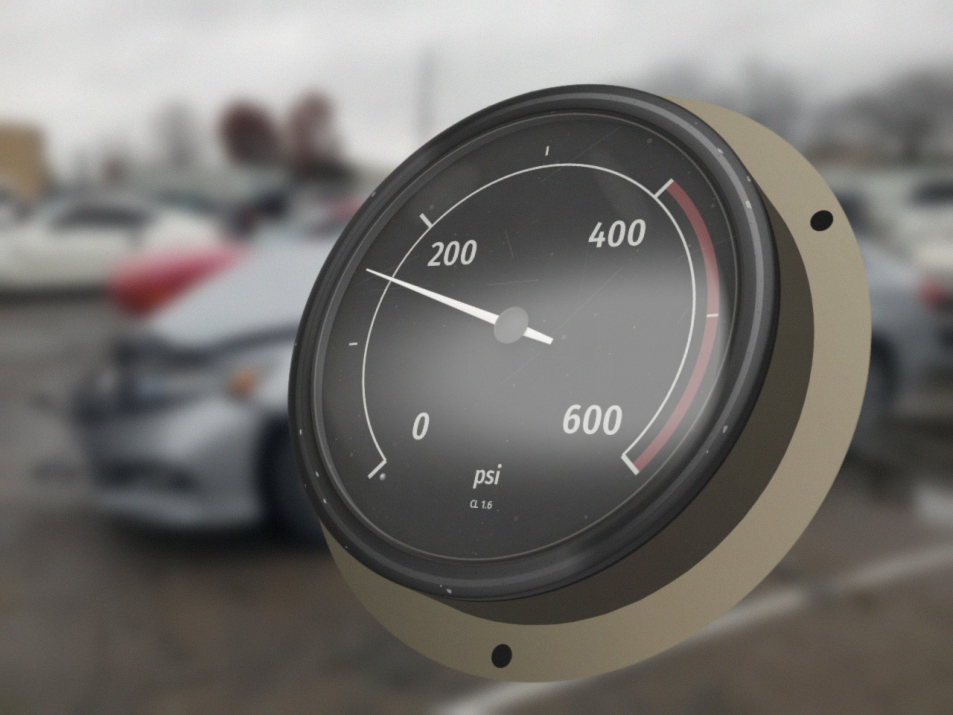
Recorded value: psi 150
